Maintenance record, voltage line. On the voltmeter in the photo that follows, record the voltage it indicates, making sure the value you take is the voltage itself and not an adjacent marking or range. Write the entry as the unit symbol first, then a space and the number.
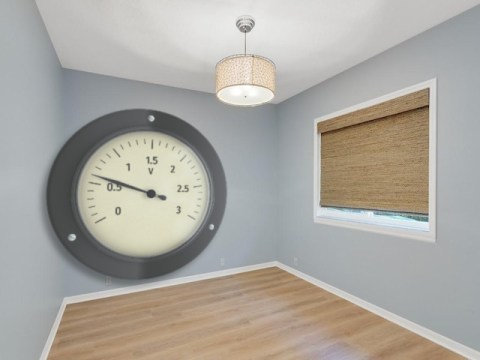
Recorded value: V 0.6
